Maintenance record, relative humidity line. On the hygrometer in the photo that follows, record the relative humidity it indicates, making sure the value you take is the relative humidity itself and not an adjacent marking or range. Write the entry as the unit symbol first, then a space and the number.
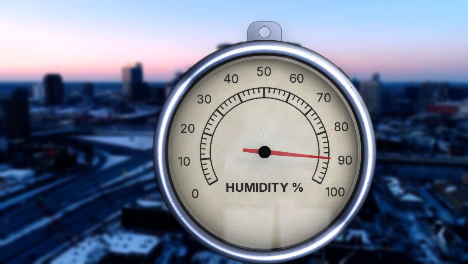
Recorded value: % 90
